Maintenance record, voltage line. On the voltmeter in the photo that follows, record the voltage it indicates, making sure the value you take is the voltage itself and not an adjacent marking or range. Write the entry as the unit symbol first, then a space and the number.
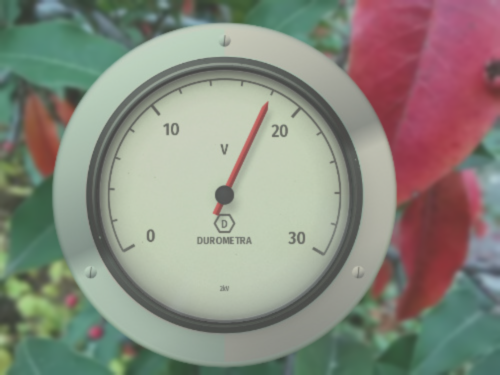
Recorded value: V 18
